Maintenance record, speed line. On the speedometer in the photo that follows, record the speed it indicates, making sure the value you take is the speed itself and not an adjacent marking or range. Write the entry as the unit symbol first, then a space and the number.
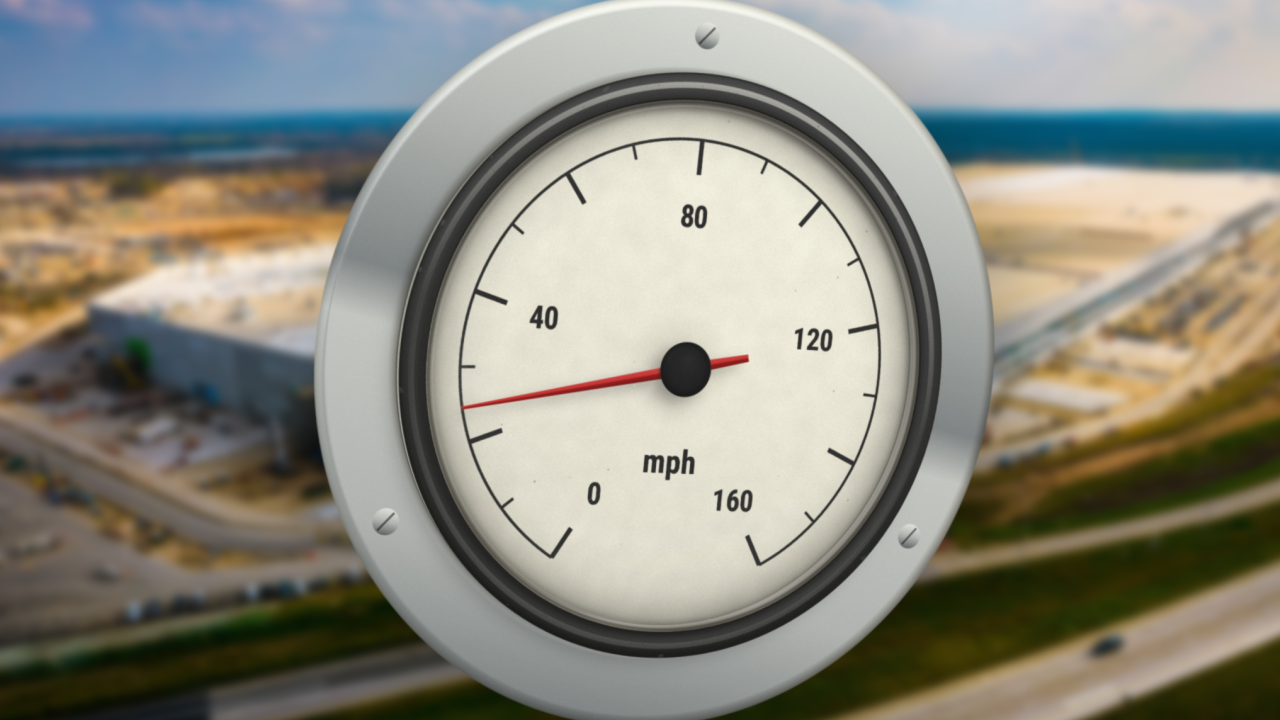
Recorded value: mph 25
